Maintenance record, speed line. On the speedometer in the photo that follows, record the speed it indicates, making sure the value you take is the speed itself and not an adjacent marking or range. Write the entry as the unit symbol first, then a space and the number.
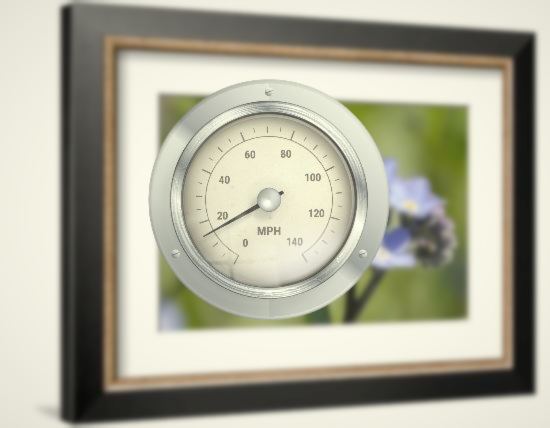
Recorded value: mph 15
